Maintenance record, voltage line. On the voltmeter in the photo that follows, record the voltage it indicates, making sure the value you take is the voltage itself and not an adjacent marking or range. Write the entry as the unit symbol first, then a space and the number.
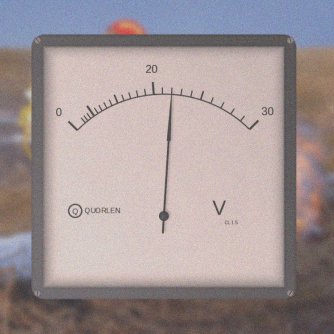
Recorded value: V 22
